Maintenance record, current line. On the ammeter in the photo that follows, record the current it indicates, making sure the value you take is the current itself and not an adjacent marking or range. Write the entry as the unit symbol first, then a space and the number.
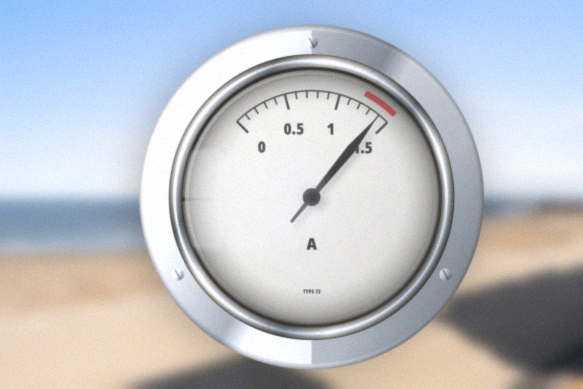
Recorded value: A 1.4
